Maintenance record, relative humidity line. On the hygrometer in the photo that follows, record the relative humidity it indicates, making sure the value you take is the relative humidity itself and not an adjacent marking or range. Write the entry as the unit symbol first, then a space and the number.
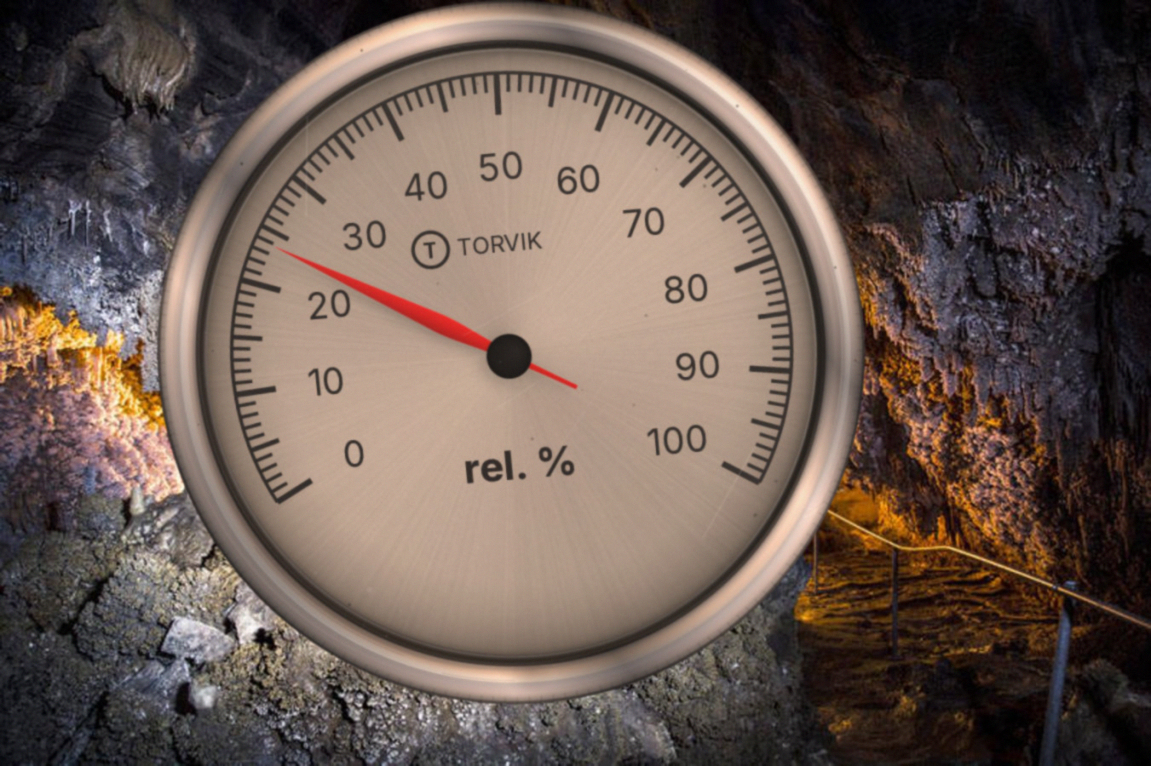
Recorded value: % 24
